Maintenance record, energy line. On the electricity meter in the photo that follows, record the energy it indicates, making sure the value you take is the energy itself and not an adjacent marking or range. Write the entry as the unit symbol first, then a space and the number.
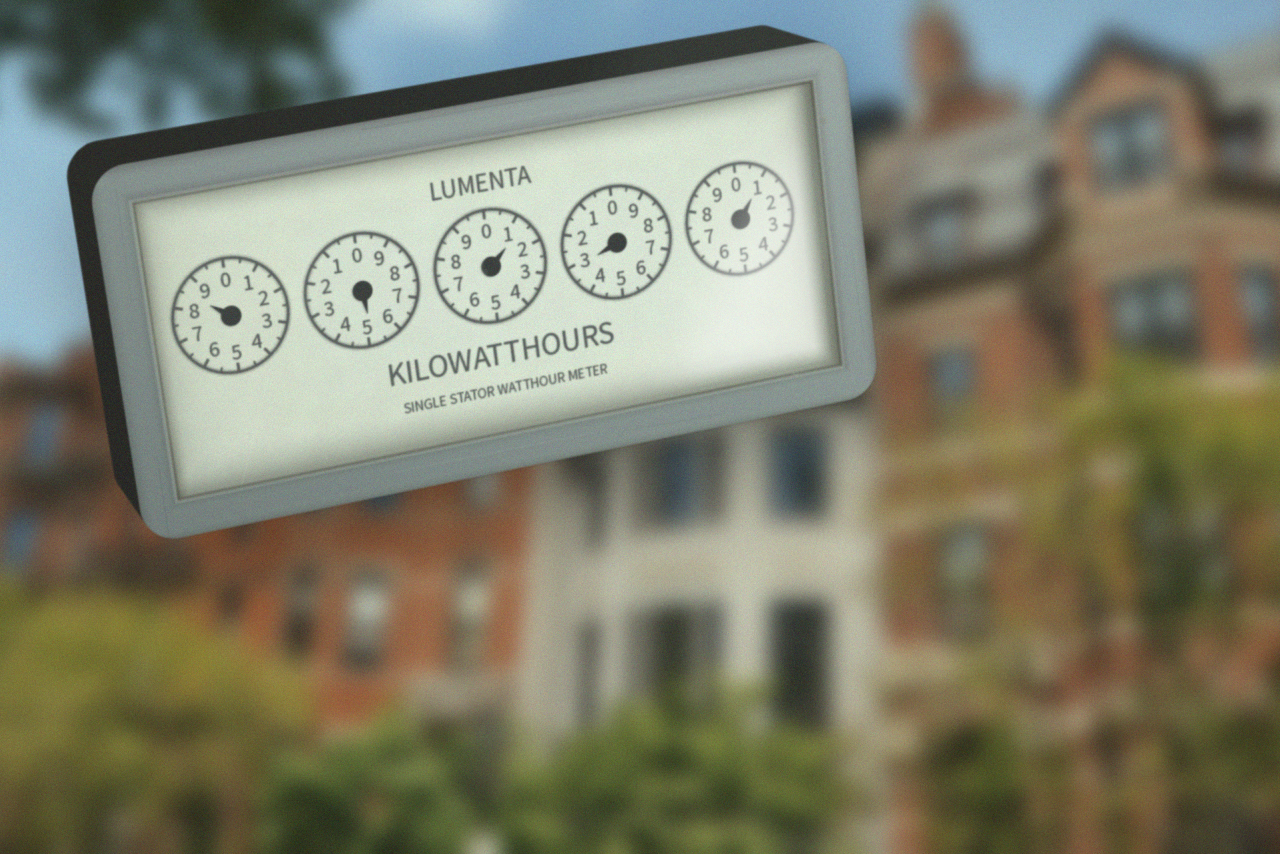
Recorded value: kWh 85131
